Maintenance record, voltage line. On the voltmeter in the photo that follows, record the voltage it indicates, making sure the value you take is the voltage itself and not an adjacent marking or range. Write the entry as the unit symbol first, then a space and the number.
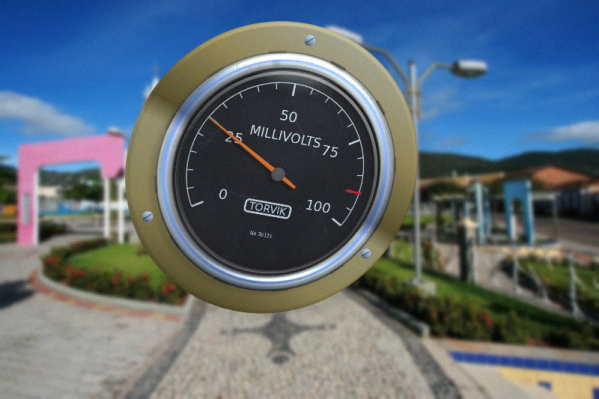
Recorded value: mV 25
